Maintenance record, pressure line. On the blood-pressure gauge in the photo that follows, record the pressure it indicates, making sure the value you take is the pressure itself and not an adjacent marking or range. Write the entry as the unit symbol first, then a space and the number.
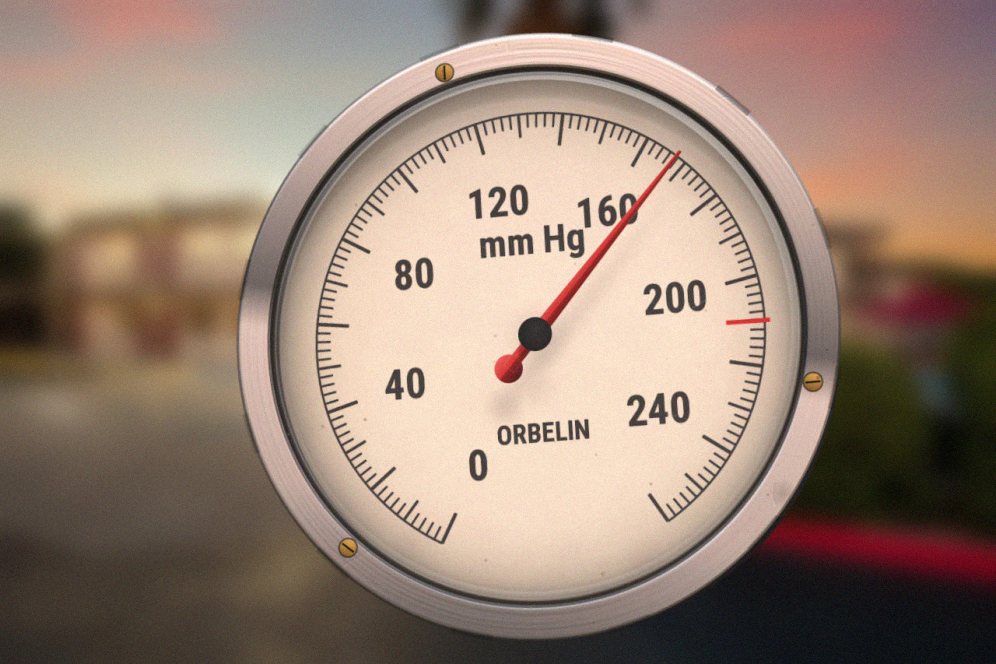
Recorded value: mmHg 168
